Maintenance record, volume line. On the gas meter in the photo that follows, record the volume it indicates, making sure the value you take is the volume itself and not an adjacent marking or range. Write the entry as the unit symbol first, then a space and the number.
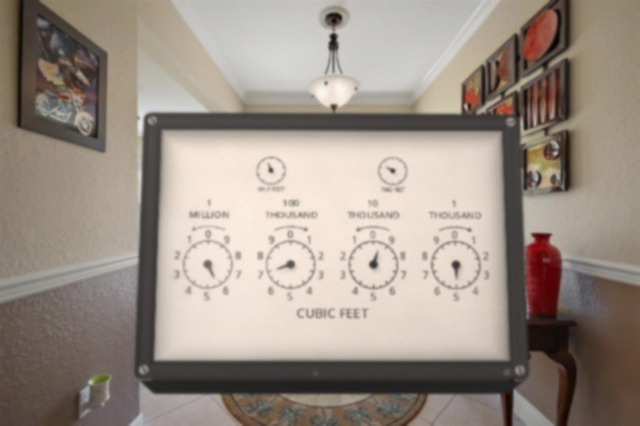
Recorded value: ft³ 569500
